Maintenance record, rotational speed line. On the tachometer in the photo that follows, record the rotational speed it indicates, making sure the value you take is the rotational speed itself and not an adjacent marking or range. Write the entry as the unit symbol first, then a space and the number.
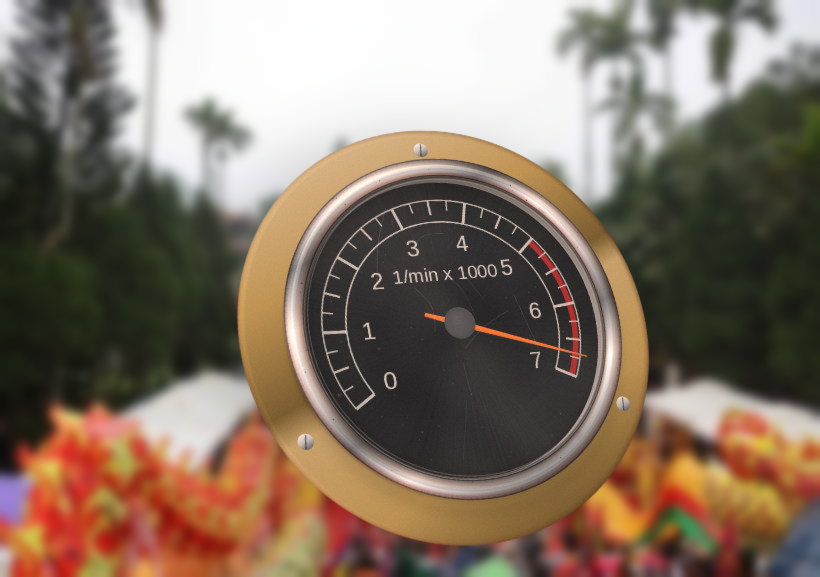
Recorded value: rpm 6750
